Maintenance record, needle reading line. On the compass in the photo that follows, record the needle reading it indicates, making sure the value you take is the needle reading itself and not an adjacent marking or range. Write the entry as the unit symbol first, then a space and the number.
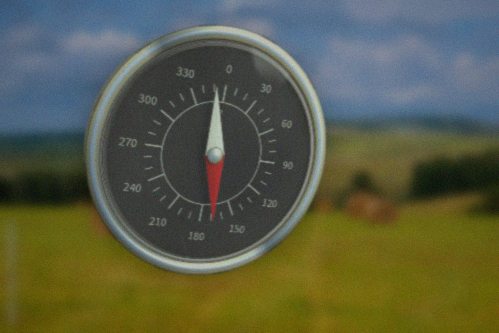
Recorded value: ° 170
